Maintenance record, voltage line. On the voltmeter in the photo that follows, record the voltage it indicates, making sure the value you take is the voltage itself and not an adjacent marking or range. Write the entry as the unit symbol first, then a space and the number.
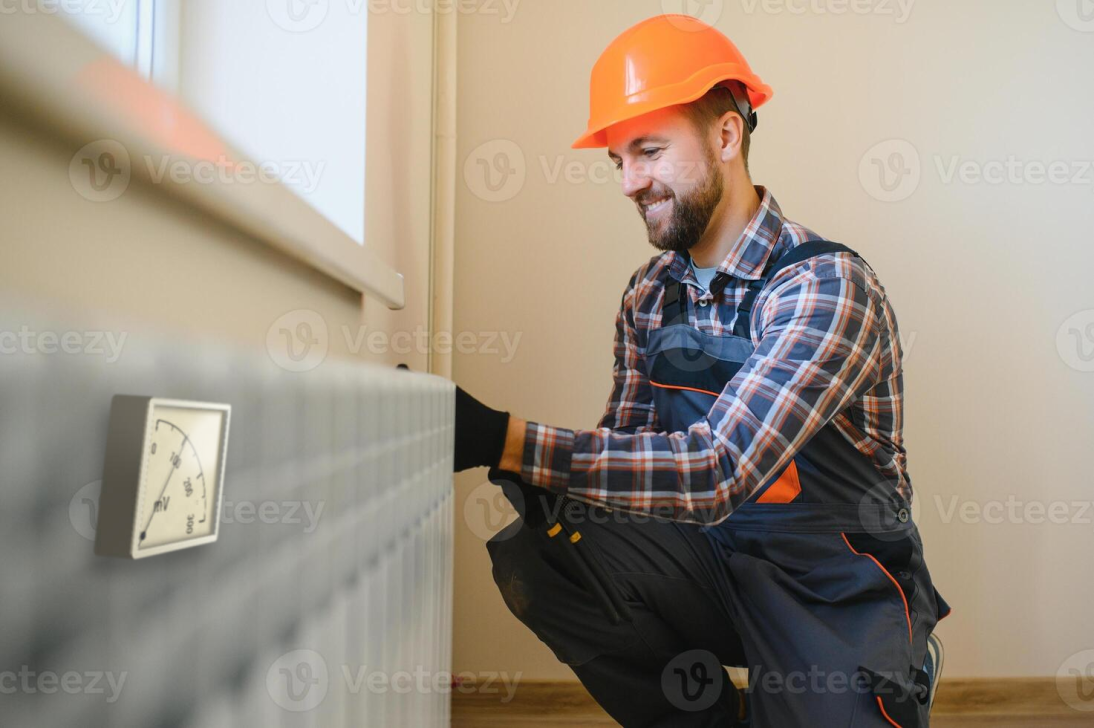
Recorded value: mV 100
